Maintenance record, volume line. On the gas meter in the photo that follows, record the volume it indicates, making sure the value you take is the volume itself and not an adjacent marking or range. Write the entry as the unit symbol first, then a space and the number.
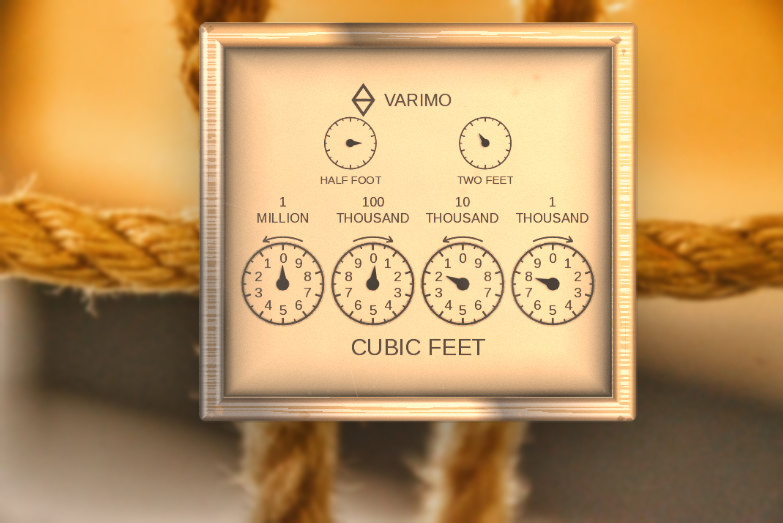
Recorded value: ft³ 1800
